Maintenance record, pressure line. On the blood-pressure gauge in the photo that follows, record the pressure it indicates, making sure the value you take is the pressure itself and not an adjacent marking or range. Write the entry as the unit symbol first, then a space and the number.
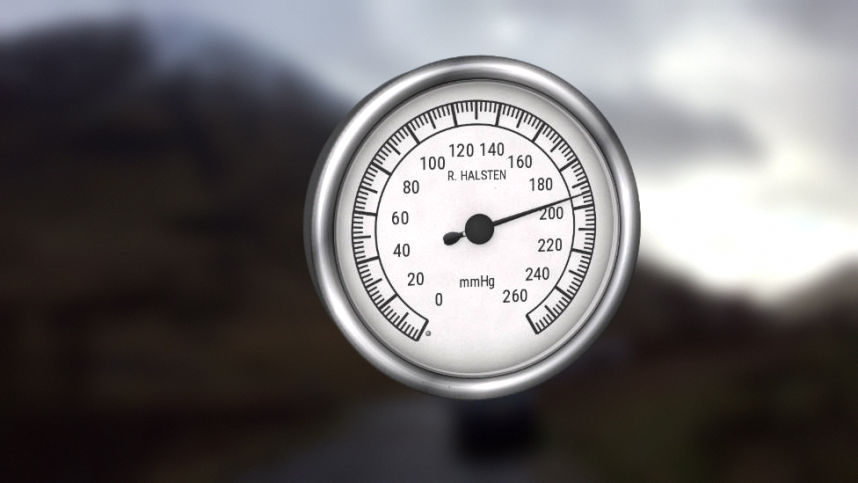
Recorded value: mmHg 194
